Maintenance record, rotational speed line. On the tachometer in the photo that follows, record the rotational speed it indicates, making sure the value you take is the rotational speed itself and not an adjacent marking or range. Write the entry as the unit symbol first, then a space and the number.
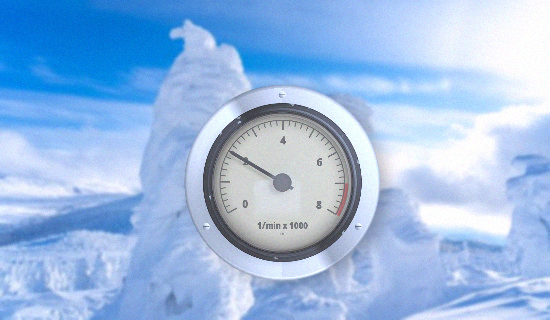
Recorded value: rpm 2000
